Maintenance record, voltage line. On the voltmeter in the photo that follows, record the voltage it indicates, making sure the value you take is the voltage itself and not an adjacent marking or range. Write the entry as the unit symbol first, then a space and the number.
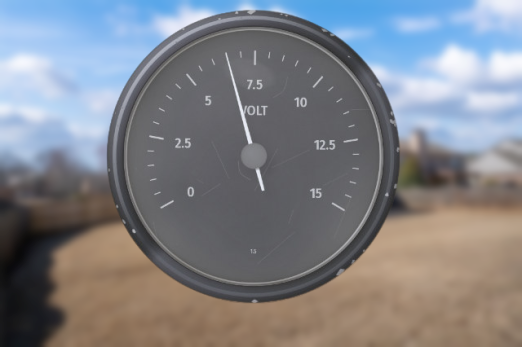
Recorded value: V 6.5
